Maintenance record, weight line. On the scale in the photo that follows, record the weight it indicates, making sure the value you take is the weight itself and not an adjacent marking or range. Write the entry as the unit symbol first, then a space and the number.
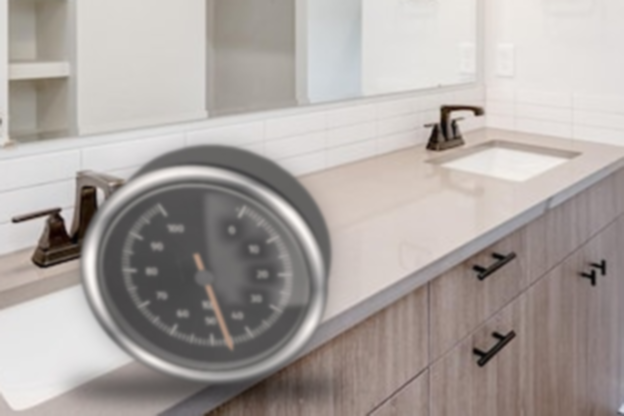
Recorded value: kg 45
